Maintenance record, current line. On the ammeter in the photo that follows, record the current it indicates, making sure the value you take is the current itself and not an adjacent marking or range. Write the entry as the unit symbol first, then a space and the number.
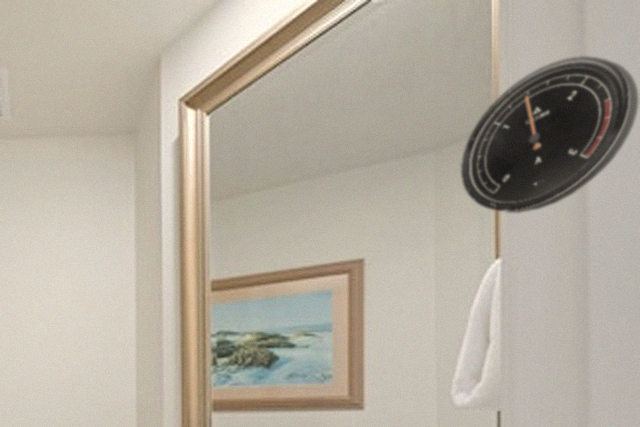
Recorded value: A 1.4
